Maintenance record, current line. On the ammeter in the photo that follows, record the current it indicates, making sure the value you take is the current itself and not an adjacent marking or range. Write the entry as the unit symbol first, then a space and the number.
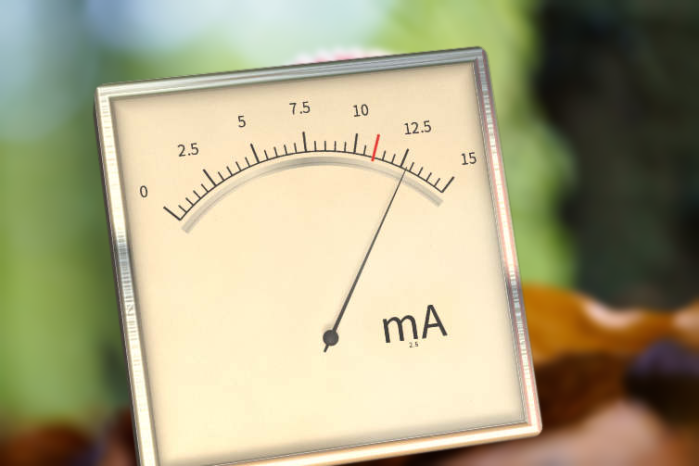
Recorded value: mA 12.75
